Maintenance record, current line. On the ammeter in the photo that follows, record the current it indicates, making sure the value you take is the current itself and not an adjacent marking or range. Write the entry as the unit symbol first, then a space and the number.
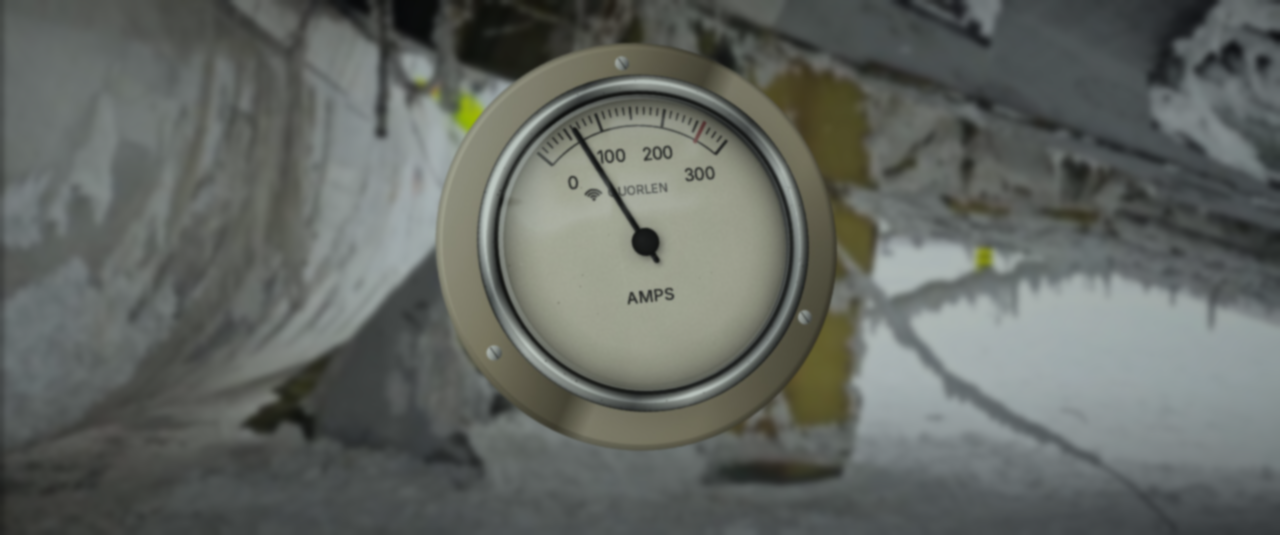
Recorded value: A 60
